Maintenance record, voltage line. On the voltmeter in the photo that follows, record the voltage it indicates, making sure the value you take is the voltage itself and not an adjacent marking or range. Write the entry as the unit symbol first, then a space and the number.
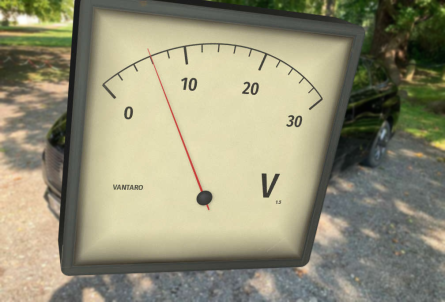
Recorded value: V 6
